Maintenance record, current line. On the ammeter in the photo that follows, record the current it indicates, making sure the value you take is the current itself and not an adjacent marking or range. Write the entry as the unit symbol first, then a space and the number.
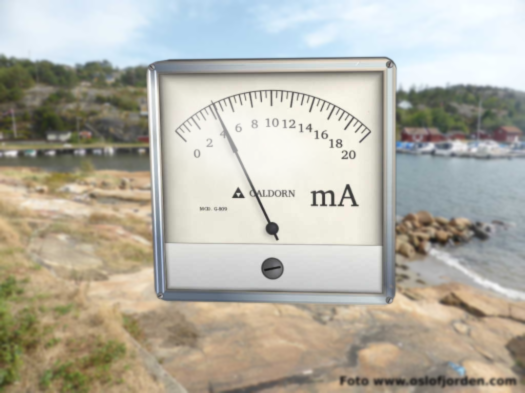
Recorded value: mA 4.5
